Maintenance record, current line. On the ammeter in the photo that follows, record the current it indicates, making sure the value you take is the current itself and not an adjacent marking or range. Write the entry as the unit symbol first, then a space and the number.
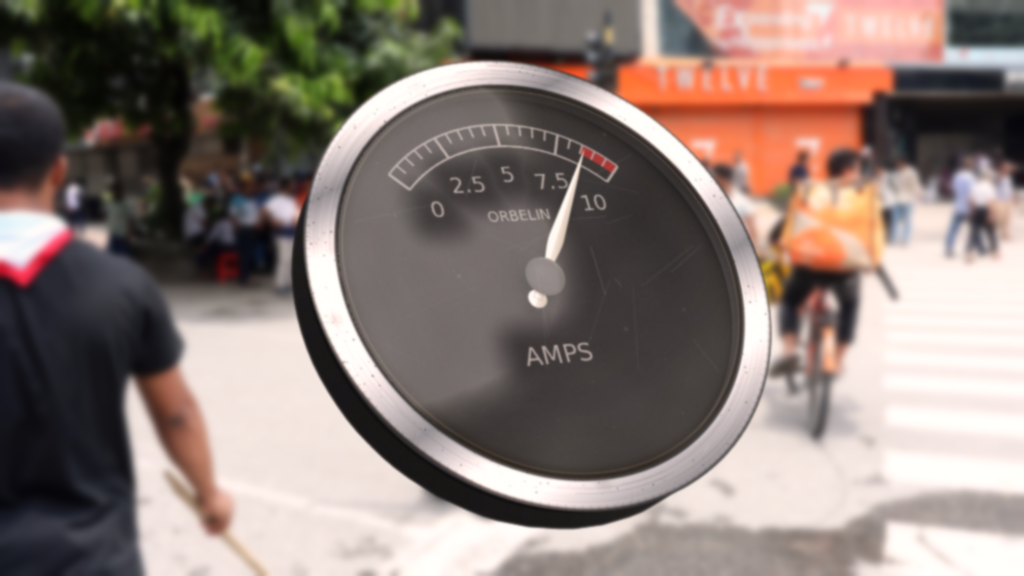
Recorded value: A 8.5
